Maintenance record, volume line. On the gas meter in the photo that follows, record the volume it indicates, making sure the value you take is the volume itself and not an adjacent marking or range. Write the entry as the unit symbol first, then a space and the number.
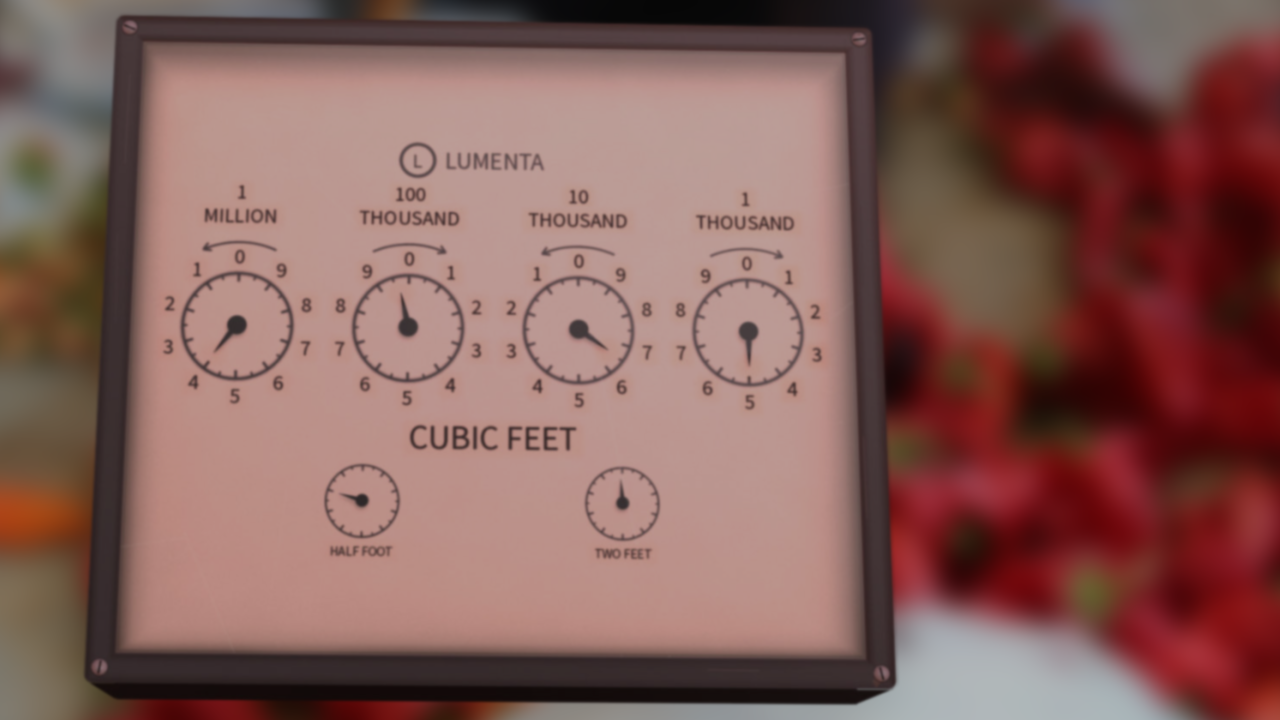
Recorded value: ft³ 396500
